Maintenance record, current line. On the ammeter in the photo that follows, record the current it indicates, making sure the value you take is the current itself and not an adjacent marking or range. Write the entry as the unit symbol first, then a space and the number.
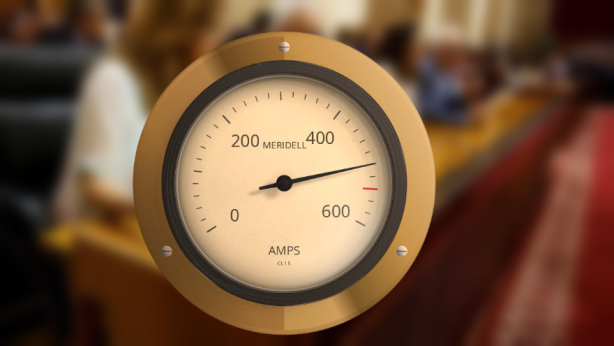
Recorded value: A 500
